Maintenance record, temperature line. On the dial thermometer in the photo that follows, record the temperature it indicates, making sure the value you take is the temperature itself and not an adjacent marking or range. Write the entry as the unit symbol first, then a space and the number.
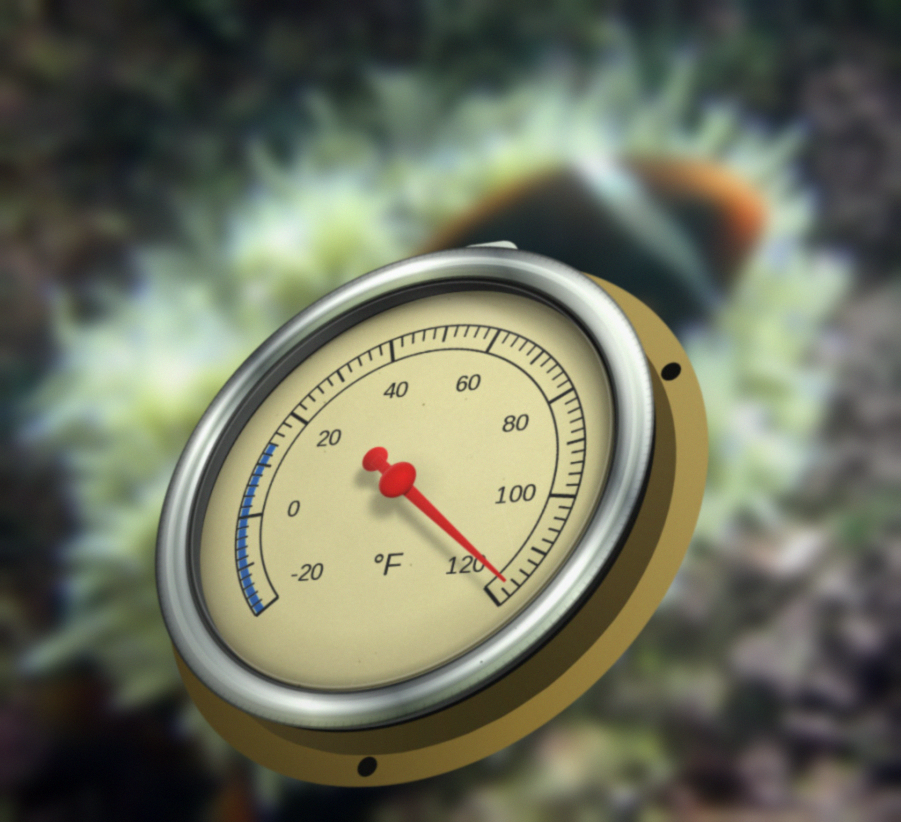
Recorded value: °F 117
